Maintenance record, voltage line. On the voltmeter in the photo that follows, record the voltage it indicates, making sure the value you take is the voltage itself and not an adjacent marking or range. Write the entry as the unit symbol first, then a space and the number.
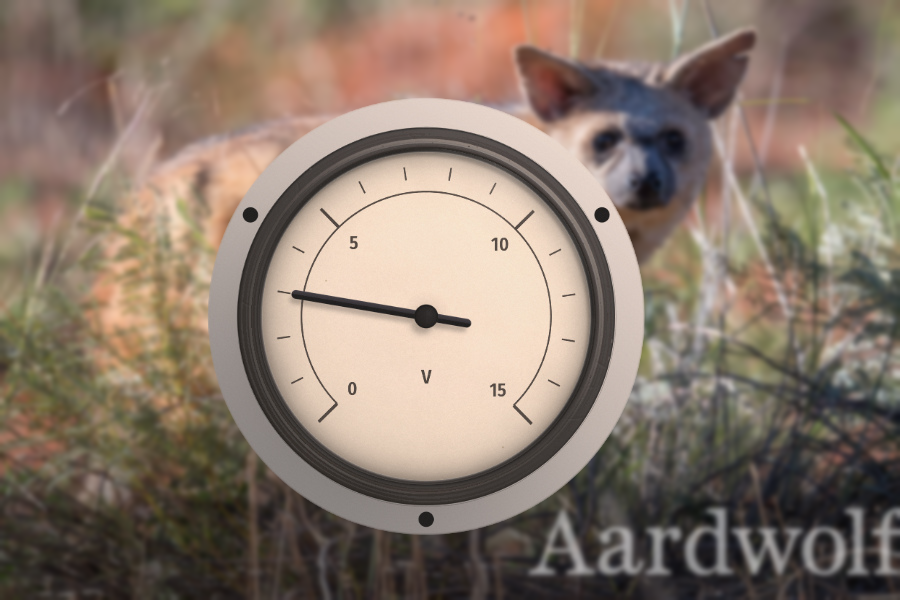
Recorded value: V 3
